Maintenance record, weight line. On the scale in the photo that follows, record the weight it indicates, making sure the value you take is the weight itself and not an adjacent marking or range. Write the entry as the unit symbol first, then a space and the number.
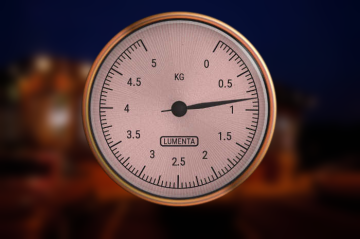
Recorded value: kg 0.85
